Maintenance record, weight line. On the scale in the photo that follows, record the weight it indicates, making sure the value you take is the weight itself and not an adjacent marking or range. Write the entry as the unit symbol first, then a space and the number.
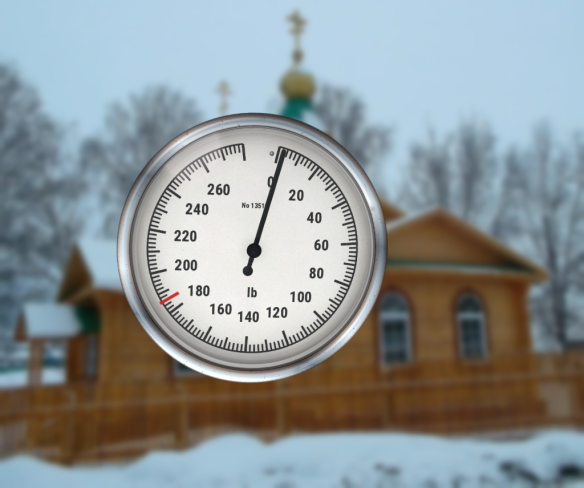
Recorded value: lb 2
